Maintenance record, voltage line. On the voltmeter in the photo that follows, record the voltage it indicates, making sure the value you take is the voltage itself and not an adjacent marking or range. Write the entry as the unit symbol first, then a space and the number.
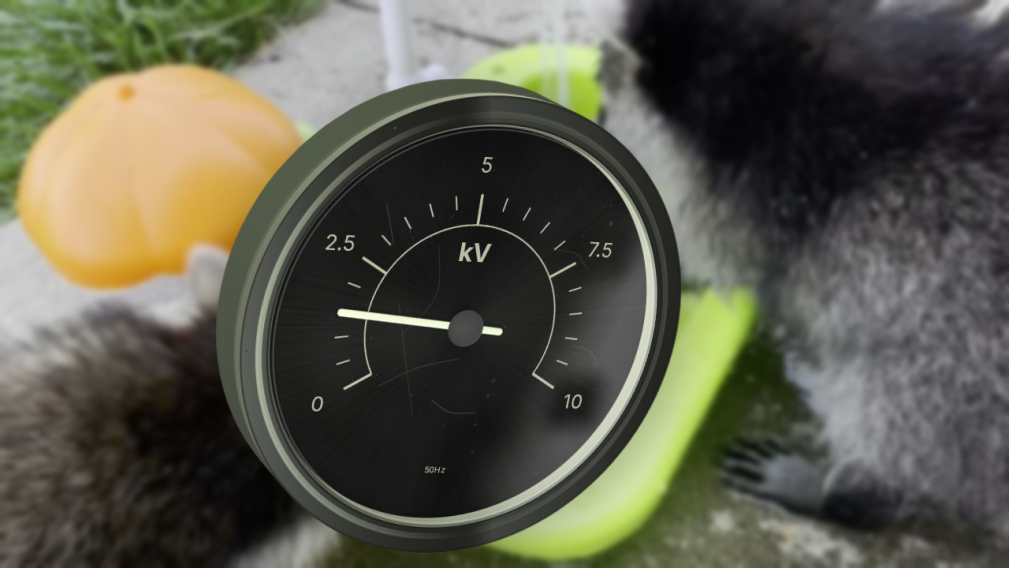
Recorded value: kV 1.5
